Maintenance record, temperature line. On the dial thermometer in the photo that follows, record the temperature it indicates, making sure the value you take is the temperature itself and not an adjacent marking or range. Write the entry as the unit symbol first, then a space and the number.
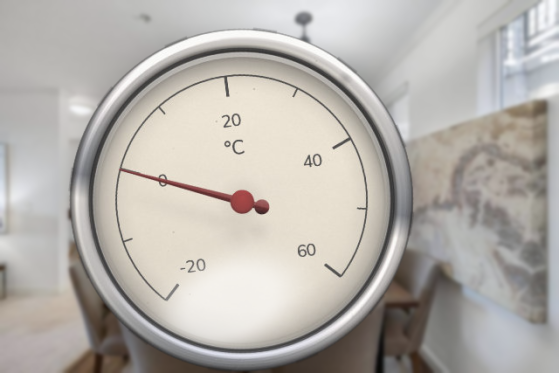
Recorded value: °C 0
